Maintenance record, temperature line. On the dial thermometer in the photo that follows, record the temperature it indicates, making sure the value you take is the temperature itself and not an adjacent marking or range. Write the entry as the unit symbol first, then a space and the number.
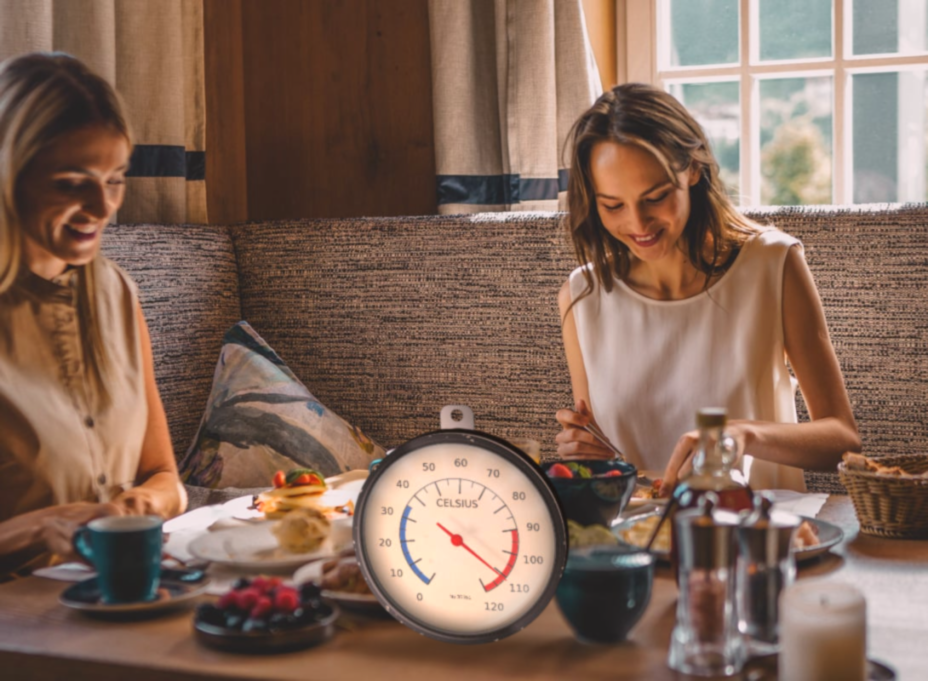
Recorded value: °C 110
